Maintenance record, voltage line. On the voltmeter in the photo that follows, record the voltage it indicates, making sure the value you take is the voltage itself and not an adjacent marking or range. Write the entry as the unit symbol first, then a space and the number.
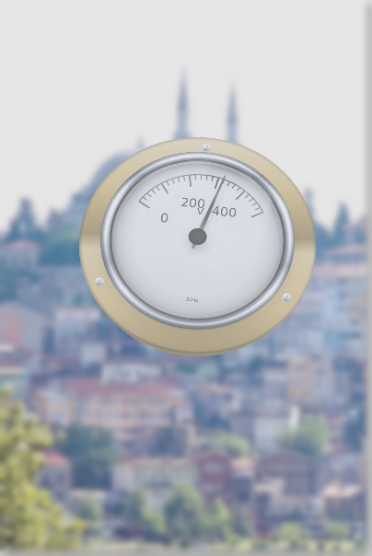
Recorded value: V 320
